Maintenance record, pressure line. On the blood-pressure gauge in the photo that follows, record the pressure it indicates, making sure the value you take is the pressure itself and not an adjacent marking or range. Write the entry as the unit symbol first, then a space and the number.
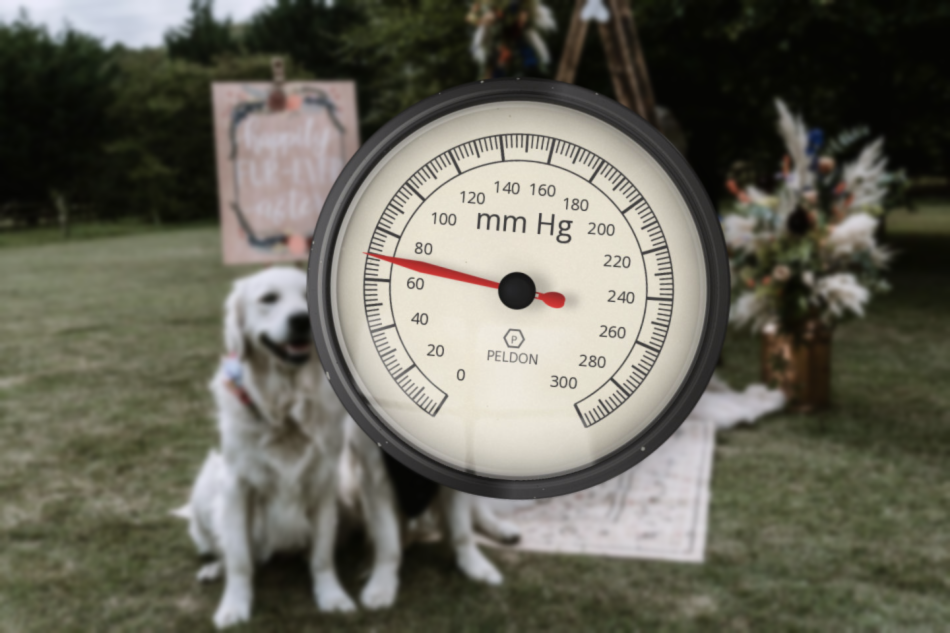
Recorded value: mmHg 70
